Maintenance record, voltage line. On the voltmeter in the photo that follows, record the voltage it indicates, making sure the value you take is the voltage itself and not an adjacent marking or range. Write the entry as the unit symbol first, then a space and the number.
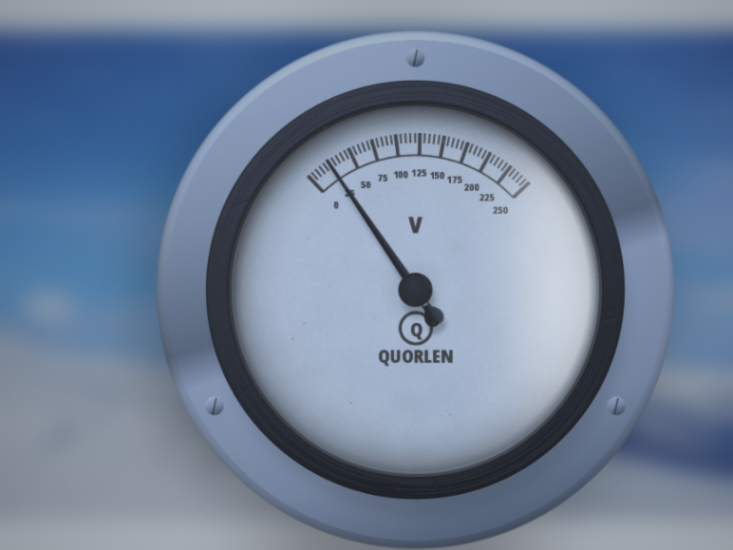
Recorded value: V 25
